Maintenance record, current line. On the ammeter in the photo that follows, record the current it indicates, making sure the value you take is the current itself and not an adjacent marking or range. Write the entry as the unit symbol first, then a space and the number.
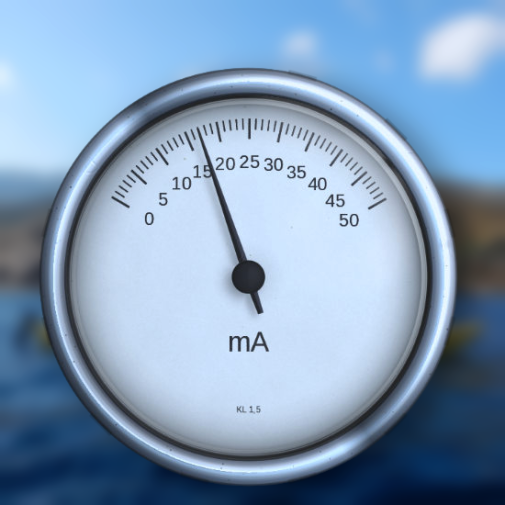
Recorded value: mA 17
